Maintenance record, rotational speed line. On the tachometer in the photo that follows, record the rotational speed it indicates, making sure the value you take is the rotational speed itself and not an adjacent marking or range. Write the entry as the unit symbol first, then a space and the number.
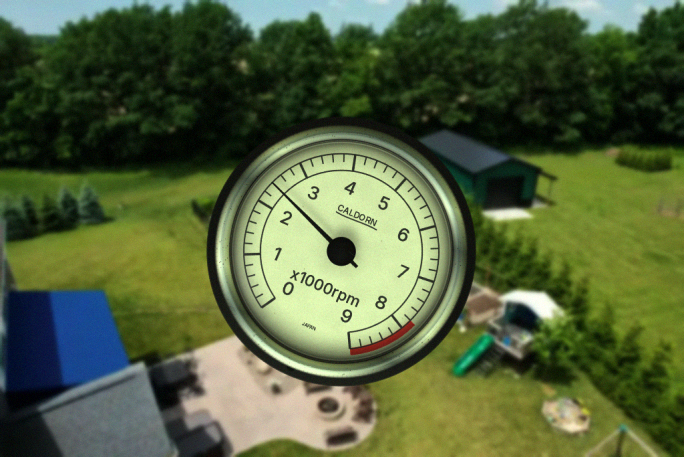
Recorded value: rpm 2400
